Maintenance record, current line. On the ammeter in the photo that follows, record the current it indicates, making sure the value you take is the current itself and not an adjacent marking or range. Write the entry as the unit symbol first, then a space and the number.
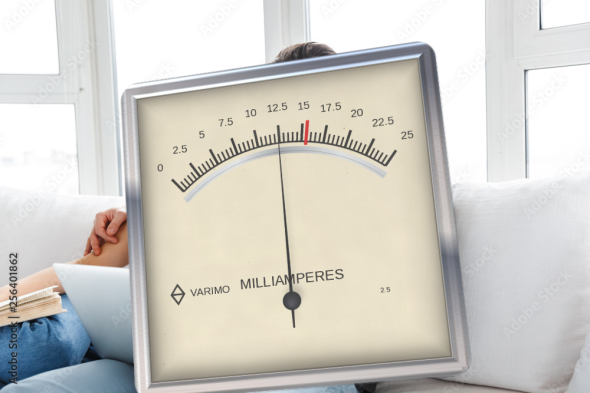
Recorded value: mA 12.5
